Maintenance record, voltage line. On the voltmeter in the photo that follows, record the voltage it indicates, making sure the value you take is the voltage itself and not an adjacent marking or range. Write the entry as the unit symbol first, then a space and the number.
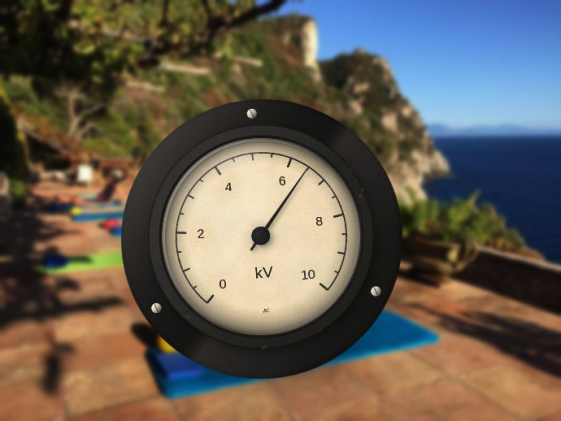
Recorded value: kV 6.5
